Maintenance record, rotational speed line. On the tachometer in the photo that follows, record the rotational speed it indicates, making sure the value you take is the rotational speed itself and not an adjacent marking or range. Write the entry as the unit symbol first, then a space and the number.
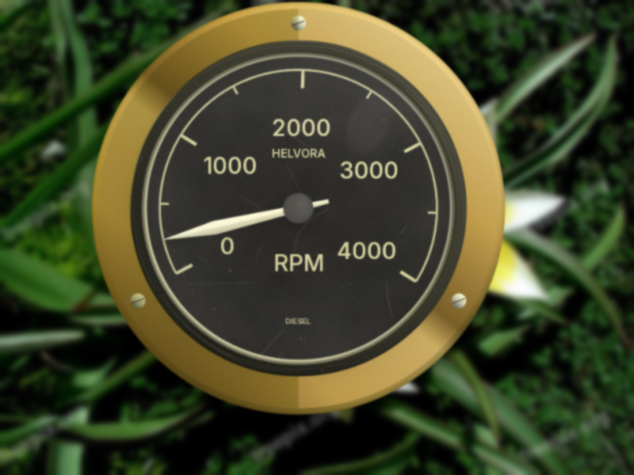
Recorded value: rpm 250
